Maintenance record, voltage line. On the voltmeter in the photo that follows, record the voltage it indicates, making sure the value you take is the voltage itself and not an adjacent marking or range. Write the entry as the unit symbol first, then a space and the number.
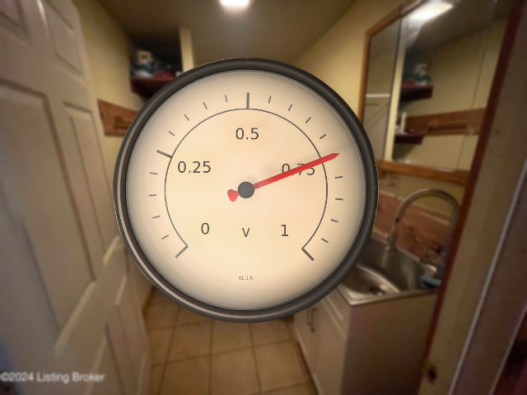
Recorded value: V 0.75
